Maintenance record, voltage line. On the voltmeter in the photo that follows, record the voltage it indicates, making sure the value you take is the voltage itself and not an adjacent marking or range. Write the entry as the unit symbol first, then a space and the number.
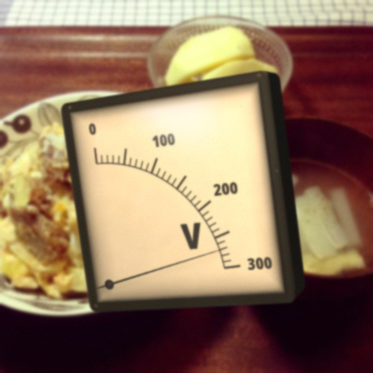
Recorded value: V 270
